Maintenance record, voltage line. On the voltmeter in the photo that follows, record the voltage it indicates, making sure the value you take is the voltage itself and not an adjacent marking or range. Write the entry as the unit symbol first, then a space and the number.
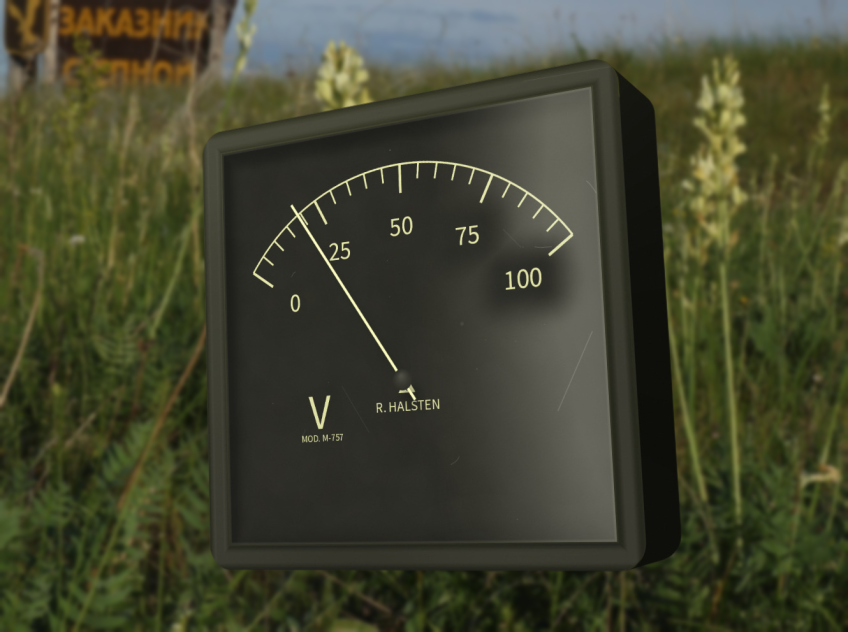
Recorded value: V 20
